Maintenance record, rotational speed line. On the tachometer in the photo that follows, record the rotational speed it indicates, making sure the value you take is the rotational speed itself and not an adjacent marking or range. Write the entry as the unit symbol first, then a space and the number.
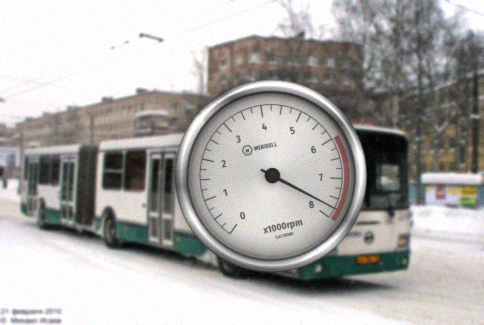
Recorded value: rpm 7750
